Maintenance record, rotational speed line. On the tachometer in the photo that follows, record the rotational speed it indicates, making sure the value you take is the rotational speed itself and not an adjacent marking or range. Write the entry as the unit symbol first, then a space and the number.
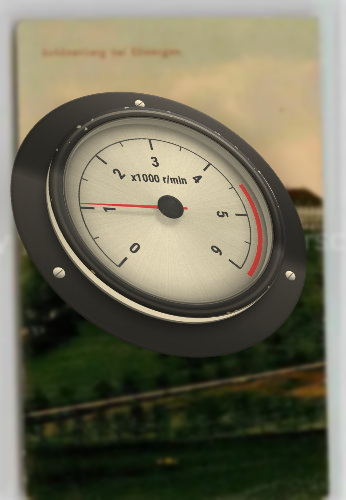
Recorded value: rpm 1000
